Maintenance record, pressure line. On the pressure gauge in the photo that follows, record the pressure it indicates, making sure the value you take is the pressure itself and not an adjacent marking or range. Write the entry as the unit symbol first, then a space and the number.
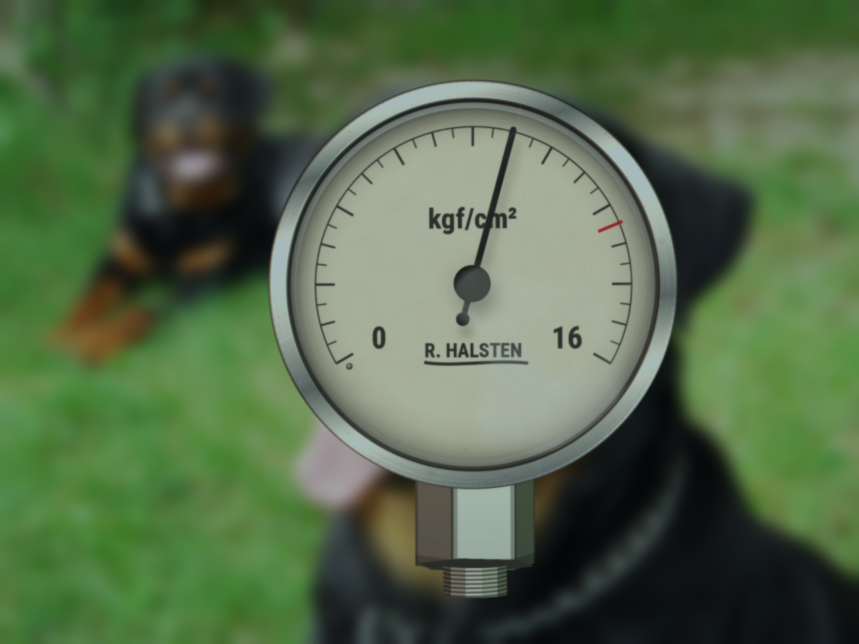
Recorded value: kg/cm² 9
